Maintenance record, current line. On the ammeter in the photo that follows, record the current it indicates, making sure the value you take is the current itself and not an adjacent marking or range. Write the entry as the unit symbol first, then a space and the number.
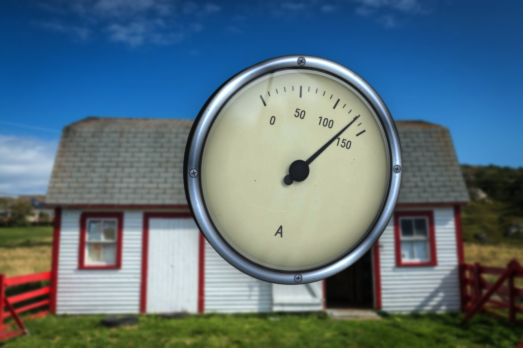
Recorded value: A 130
